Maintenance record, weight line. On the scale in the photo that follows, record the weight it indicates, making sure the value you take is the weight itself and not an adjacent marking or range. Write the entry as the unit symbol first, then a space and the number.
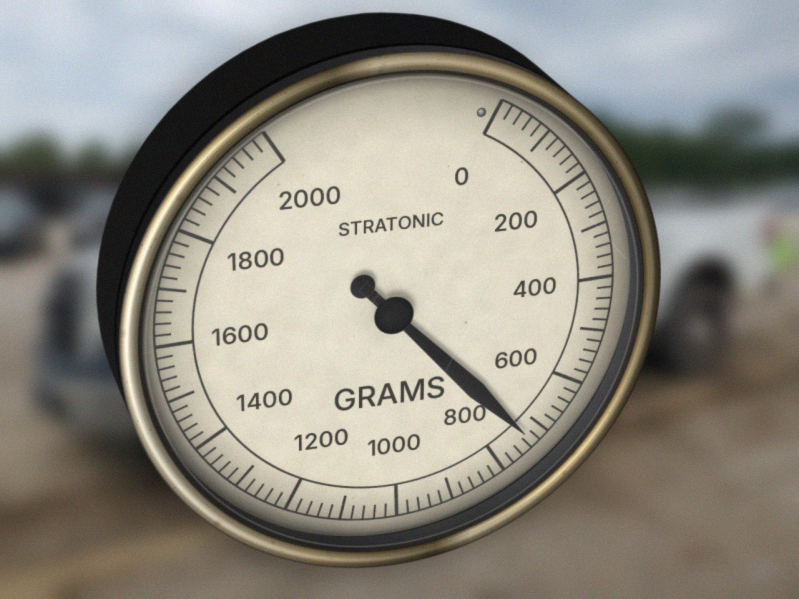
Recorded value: g 730
